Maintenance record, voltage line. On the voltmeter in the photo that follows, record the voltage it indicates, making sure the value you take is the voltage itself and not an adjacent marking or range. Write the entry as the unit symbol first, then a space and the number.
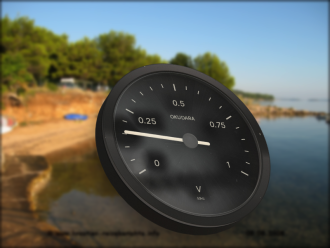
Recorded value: V 0.15
